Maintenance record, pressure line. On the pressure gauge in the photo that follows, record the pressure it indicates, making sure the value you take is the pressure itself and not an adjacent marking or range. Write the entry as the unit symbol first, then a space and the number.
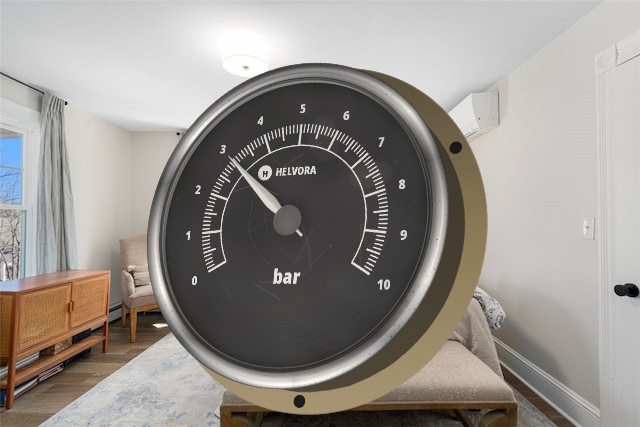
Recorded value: bar 3
